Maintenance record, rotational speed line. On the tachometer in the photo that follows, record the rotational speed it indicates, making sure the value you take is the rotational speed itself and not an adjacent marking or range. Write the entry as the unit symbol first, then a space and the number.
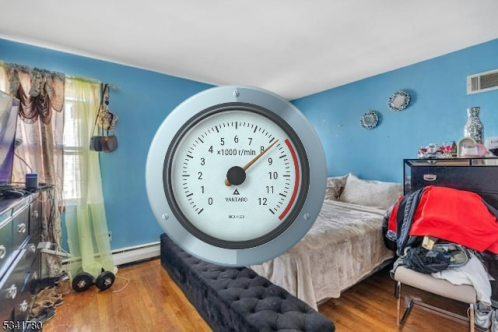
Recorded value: rpm 8200
